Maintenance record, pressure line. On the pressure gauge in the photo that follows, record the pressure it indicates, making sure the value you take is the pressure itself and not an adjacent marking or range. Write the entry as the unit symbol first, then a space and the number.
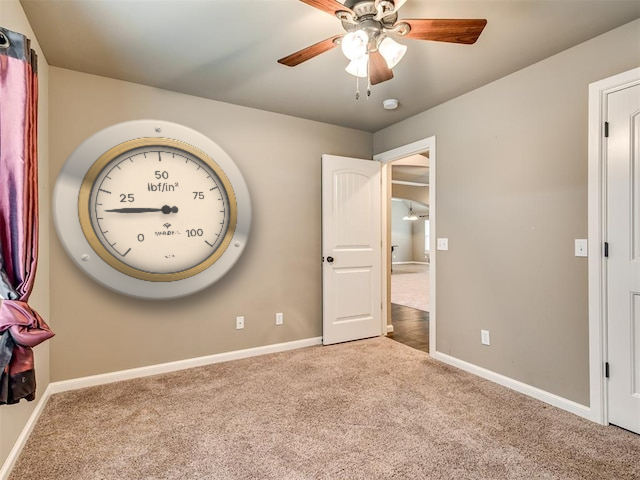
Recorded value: psi 17.5
